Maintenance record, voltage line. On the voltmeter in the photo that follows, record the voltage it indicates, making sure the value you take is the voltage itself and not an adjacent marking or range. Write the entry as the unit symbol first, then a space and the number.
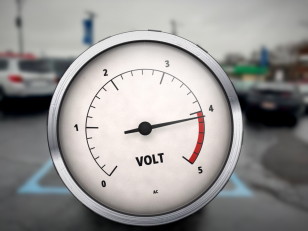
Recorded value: V 4.1
